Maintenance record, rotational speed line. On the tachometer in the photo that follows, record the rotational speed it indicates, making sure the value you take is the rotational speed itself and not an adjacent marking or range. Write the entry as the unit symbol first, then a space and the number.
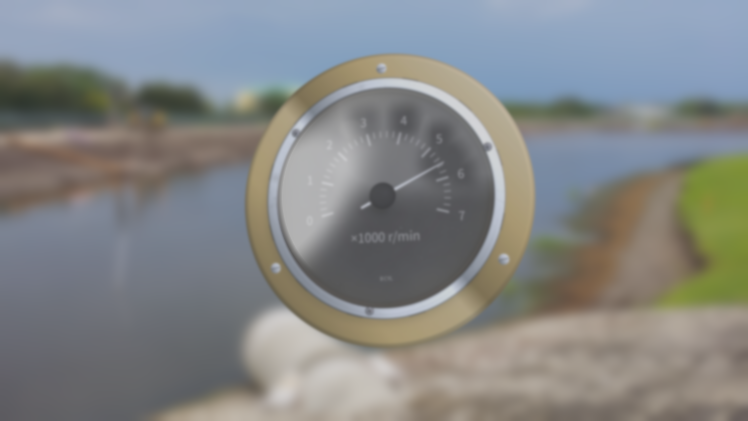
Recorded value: rpm 5600
